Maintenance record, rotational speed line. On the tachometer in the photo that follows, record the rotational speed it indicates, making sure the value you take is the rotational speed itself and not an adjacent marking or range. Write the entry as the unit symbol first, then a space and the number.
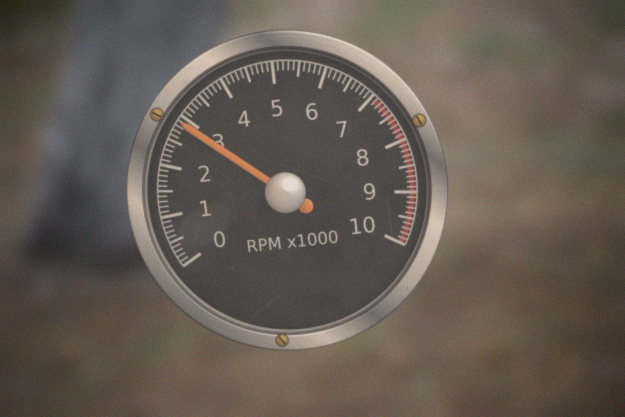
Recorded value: rpm 2900
